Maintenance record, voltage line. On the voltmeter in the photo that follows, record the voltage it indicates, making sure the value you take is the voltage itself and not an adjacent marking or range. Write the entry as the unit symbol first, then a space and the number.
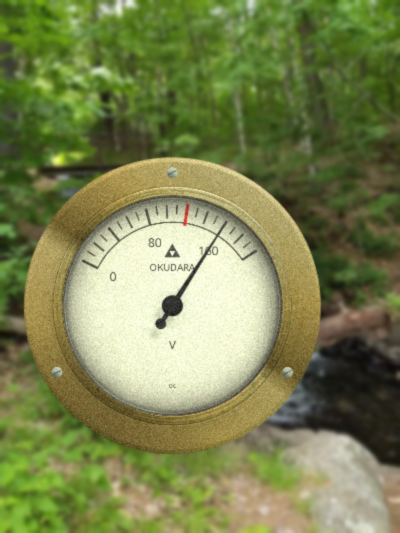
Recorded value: V 160
